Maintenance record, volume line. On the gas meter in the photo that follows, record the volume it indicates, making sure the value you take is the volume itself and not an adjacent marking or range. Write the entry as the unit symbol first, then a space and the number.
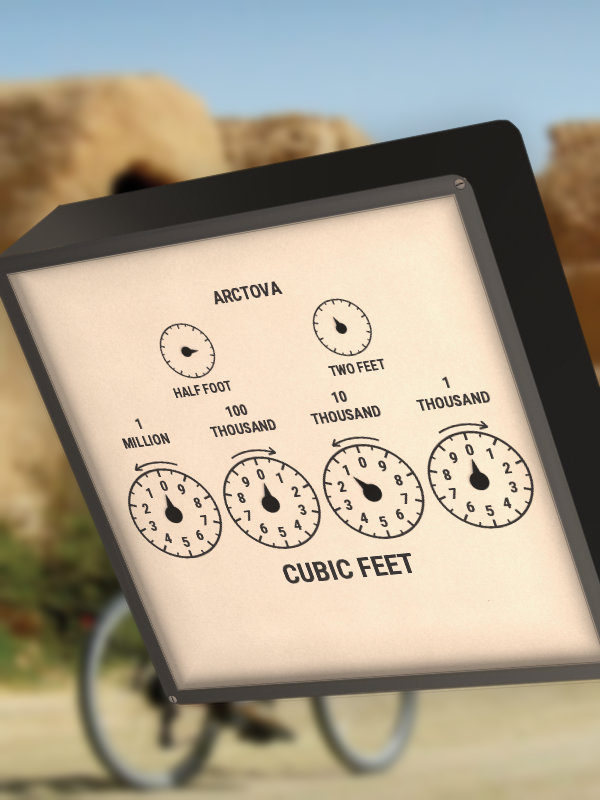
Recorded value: ft³ 1000
